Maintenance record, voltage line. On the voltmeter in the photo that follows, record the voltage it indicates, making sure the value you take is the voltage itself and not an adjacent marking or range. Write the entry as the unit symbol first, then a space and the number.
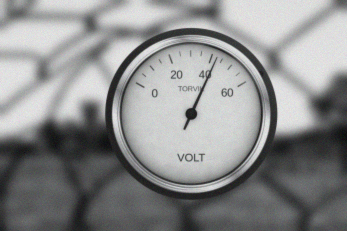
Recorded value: V 42.5
